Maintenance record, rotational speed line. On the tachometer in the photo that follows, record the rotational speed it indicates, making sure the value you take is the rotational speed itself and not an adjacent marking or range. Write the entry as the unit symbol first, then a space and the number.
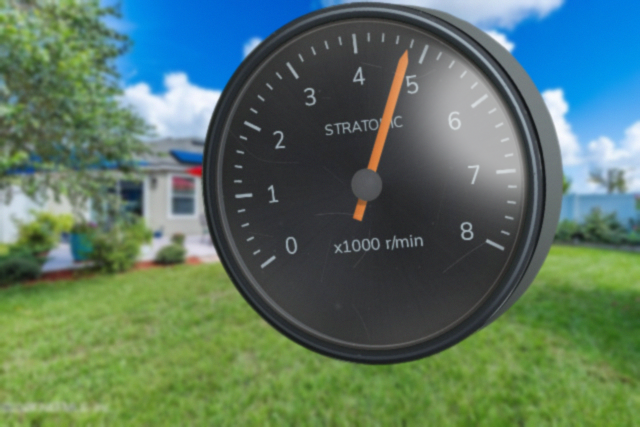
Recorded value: rpm 4800
